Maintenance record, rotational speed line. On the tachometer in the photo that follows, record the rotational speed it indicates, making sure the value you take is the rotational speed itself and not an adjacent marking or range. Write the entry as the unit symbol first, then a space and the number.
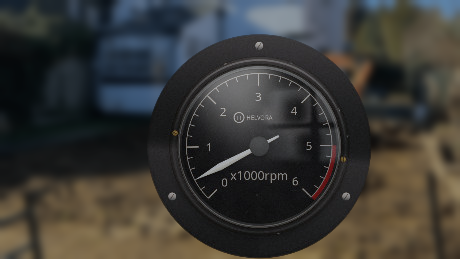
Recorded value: rpm 400
